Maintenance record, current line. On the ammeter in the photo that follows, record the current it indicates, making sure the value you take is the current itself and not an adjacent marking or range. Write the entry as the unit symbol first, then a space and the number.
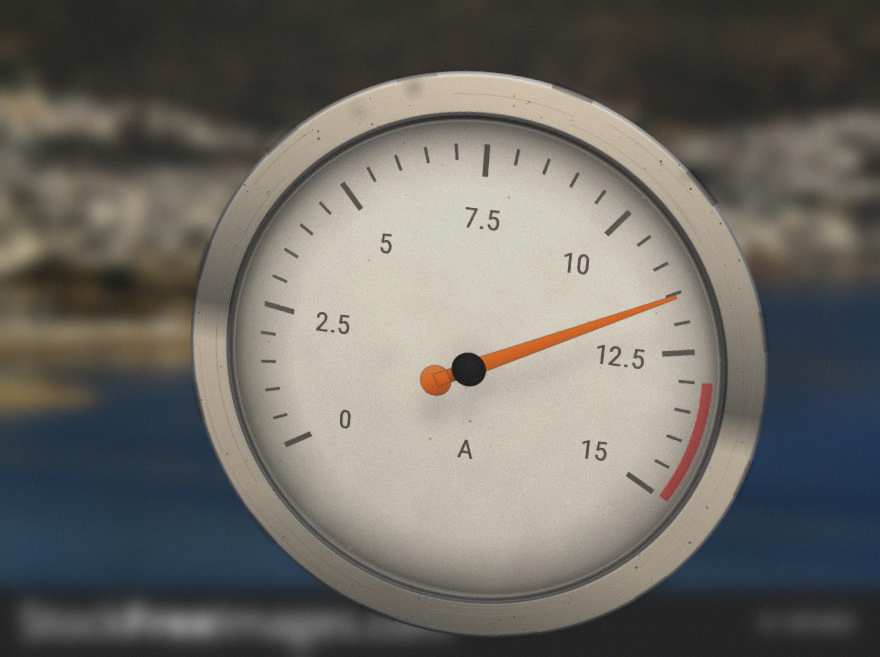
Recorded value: A 11.5
